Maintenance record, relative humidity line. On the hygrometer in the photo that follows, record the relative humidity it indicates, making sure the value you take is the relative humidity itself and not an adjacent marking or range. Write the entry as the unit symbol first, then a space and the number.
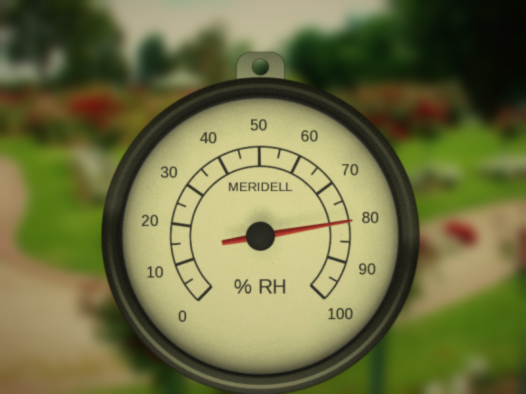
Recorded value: % 80
